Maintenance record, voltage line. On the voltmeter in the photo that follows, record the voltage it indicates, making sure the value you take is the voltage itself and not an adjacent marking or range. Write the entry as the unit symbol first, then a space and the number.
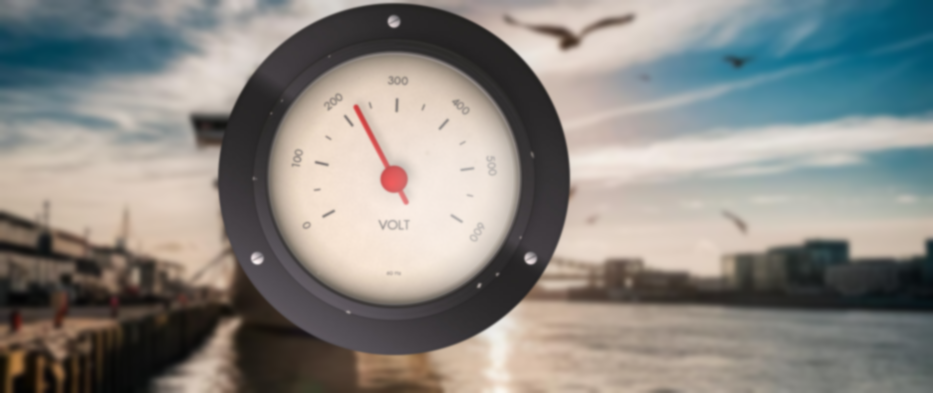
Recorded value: V 225
